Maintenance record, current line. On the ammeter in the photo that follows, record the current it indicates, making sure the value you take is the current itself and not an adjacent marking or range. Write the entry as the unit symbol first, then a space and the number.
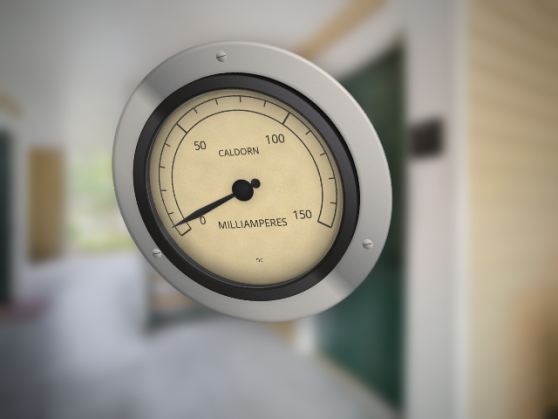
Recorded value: mA 5
